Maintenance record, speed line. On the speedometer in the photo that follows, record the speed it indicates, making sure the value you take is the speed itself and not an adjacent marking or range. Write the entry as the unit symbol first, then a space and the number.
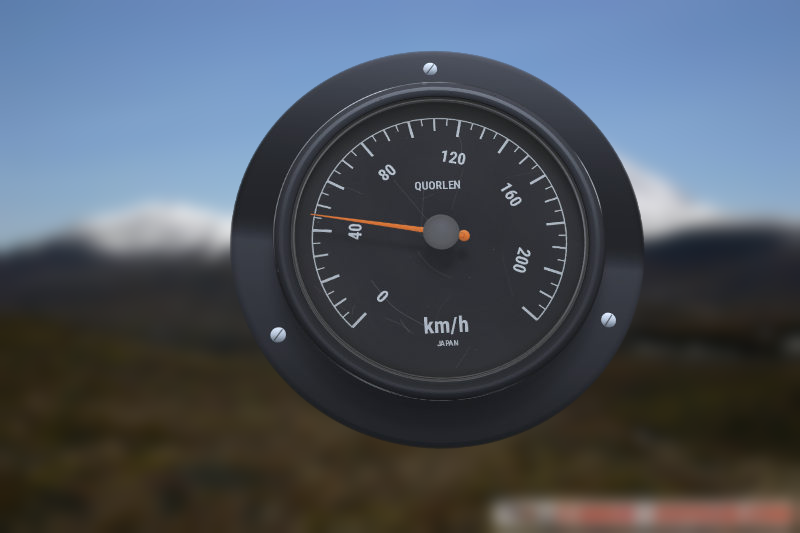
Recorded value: km/h 45
